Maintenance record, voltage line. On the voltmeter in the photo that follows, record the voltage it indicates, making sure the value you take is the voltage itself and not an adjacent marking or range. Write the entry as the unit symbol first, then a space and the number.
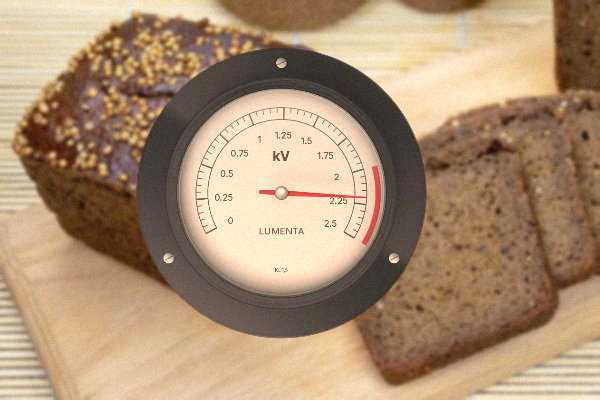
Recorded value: kV 2.2
